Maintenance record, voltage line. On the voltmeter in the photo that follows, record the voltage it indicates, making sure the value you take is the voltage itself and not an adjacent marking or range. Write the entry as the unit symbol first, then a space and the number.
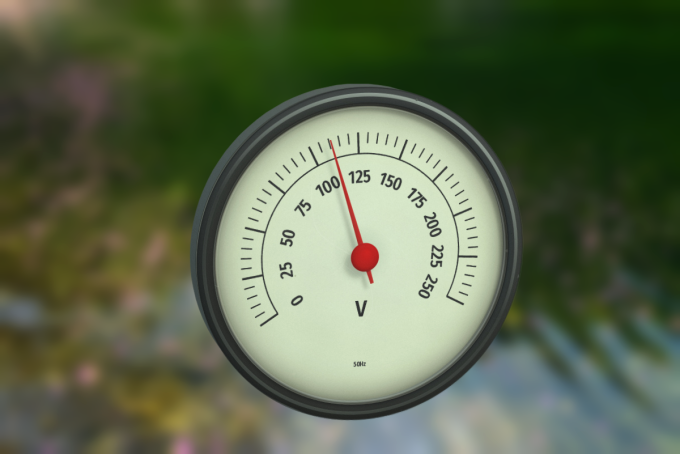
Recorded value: V 110
